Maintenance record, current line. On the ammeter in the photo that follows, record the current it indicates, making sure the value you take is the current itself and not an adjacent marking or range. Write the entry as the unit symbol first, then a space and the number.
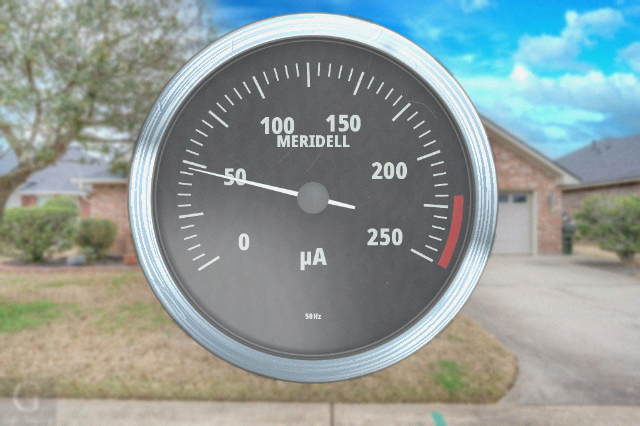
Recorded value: µA 47.5
